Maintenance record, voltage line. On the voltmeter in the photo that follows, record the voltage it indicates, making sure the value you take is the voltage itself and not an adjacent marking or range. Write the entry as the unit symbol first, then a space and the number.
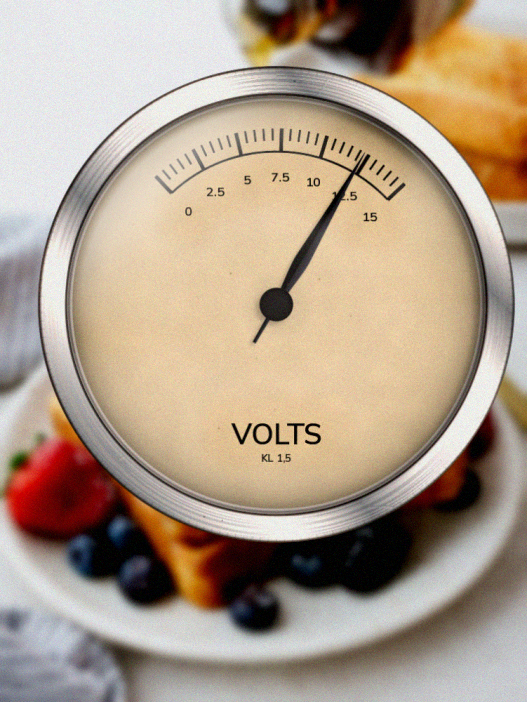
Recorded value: V 12.25
